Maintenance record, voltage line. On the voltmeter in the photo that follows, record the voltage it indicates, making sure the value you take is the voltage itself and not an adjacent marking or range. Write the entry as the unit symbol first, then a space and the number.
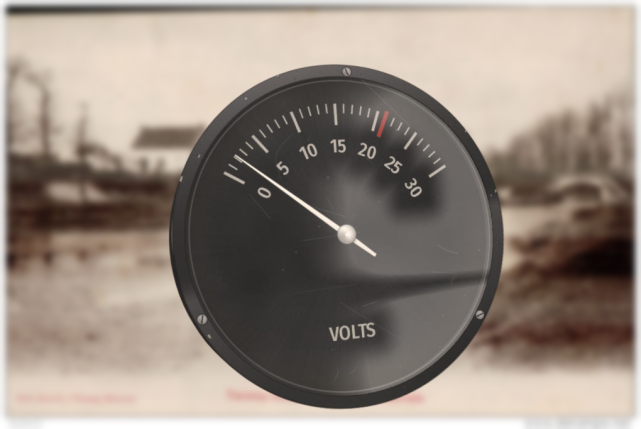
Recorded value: V 2
